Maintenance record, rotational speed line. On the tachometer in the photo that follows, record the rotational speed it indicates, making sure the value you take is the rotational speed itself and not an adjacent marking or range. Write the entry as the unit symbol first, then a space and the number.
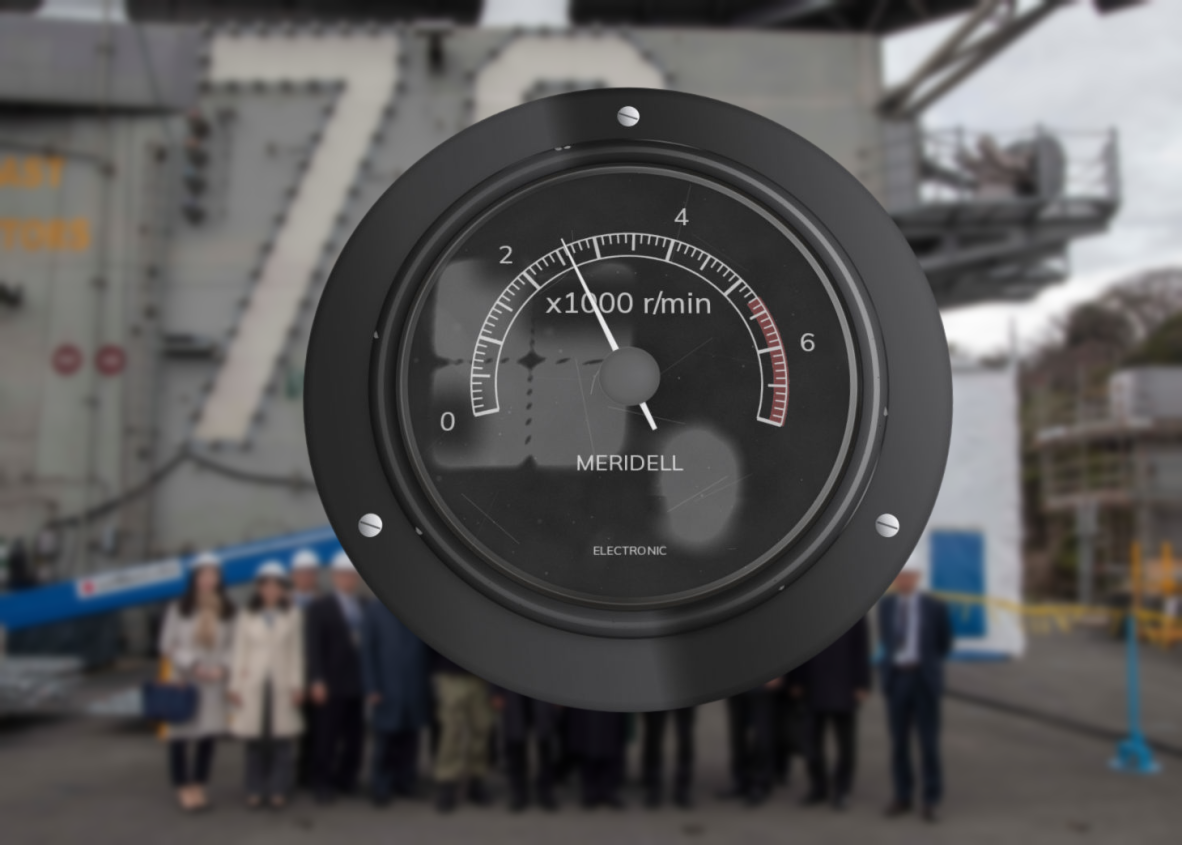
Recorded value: rpm 2600
